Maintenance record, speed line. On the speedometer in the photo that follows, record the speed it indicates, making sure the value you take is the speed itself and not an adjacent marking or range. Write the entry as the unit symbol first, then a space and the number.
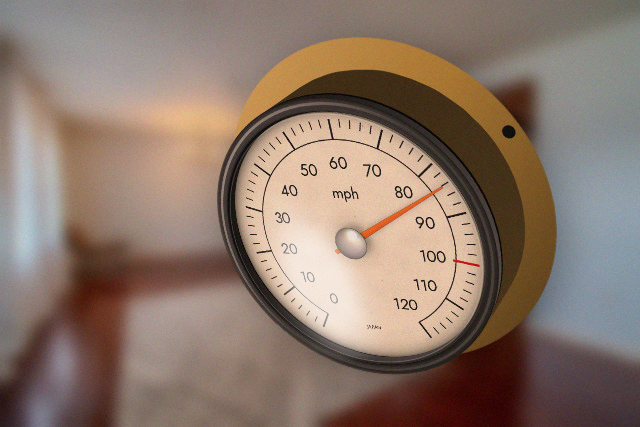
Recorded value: mph 84
